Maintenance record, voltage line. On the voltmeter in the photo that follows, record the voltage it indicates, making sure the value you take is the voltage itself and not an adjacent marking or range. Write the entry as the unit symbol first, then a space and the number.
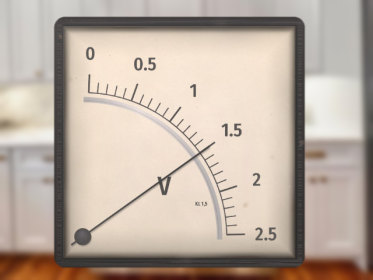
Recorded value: V 1.5
